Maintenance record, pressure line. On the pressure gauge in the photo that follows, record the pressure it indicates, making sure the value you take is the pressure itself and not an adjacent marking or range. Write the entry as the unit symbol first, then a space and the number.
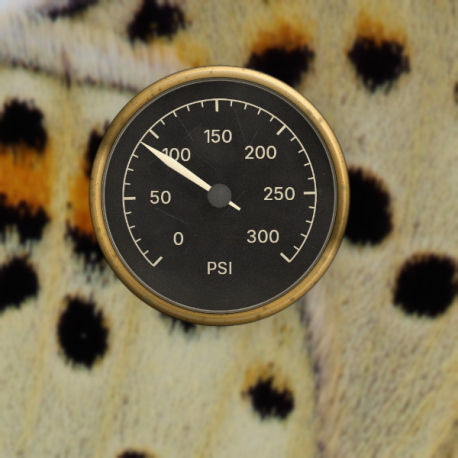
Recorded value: psi 90
